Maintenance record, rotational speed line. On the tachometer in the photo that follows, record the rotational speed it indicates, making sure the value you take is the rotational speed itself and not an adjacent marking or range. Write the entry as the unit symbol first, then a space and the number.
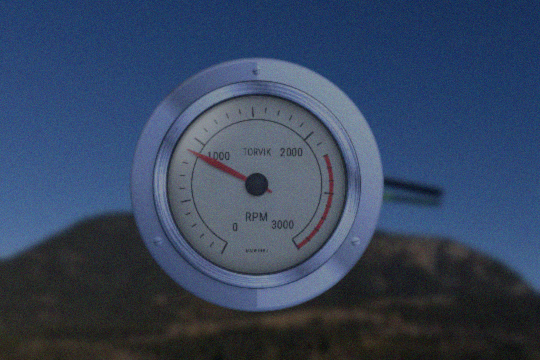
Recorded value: rpm 900
